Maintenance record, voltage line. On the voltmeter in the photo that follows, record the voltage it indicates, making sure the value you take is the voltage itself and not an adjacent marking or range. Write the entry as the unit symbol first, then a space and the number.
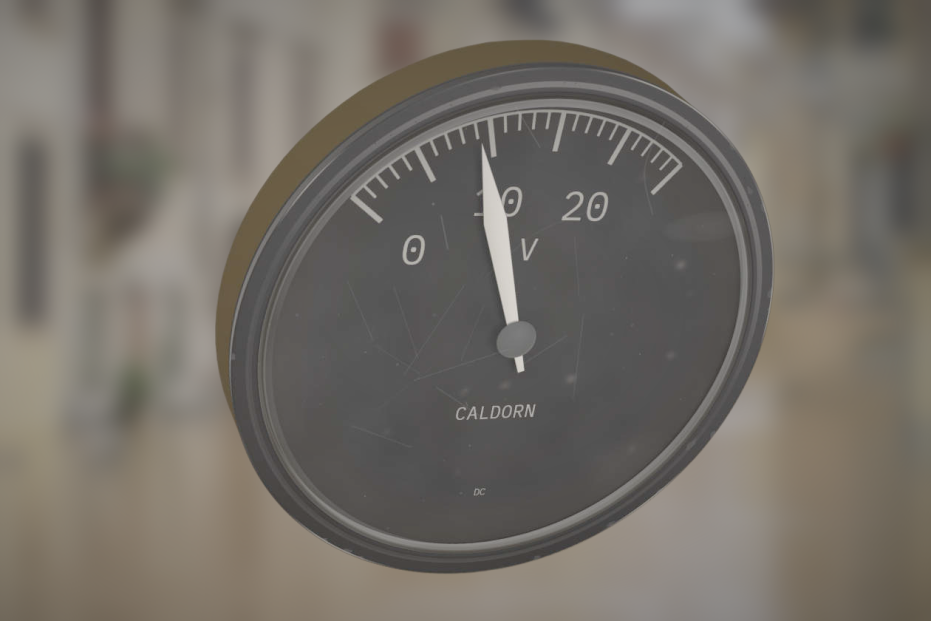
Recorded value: V 9
